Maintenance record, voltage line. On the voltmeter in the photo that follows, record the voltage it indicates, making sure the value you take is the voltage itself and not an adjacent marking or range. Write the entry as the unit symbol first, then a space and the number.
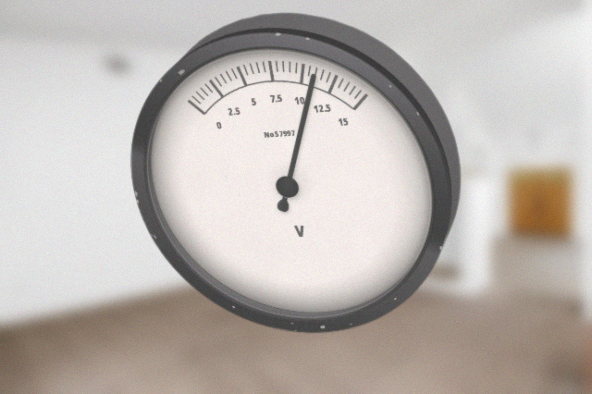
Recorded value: V 11
